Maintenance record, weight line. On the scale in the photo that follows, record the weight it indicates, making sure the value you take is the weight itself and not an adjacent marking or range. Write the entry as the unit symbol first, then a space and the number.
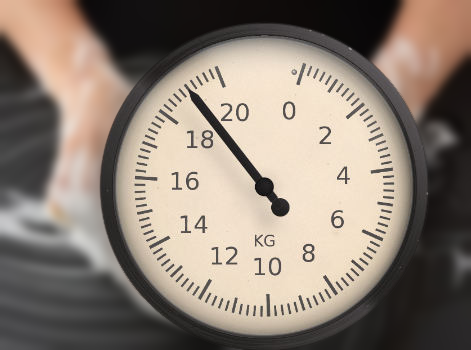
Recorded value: kg 19
